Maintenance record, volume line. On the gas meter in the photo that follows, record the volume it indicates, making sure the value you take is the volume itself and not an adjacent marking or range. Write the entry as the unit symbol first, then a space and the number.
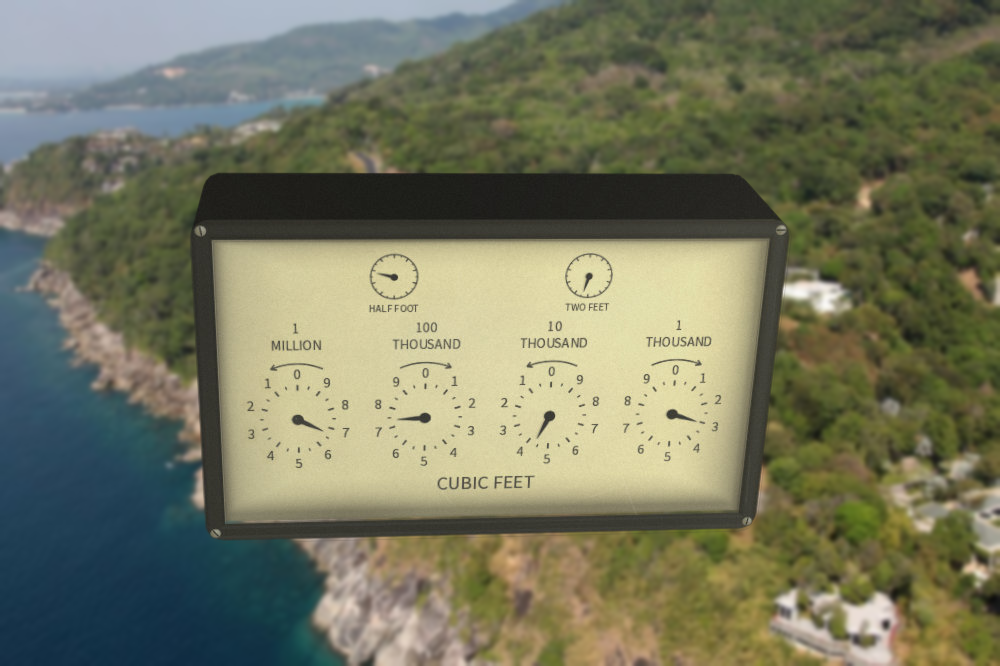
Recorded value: ft³ 674300
